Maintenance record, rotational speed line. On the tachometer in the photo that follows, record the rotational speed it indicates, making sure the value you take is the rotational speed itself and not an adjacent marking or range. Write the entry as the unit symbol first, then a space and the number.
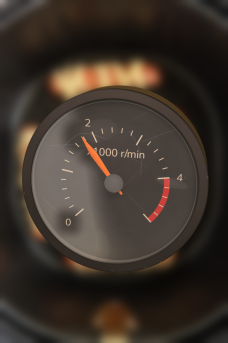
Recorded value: rpm 1800
